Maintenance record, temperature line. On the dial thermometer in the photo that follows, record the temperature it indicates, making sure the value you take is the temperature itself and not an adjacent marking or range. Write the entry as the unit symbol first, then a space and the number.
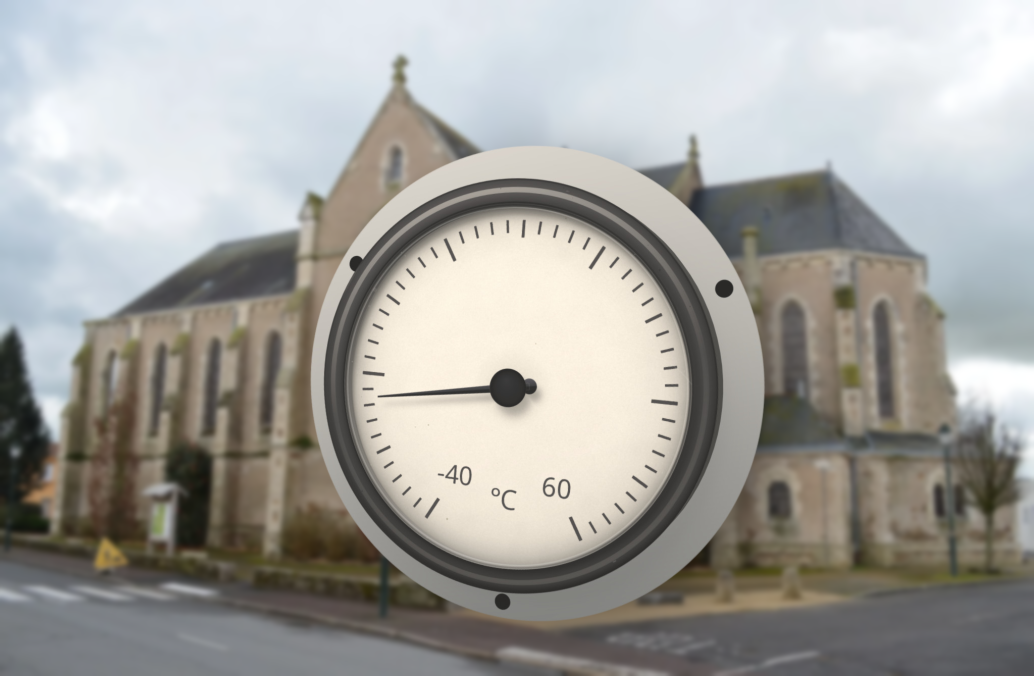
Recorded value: °C -23
